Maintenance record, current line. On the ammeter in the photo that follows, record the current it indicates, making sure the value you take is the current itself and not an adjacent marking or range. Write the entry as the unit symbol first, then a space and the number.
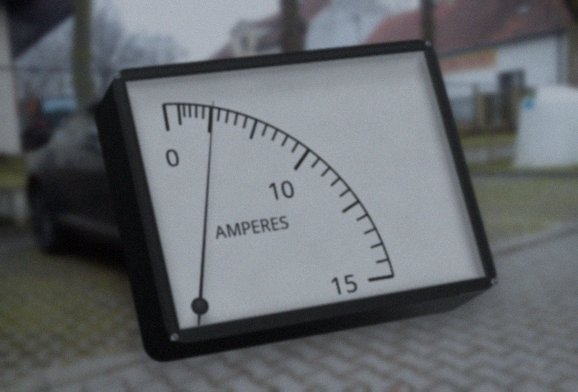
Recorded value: A 5
